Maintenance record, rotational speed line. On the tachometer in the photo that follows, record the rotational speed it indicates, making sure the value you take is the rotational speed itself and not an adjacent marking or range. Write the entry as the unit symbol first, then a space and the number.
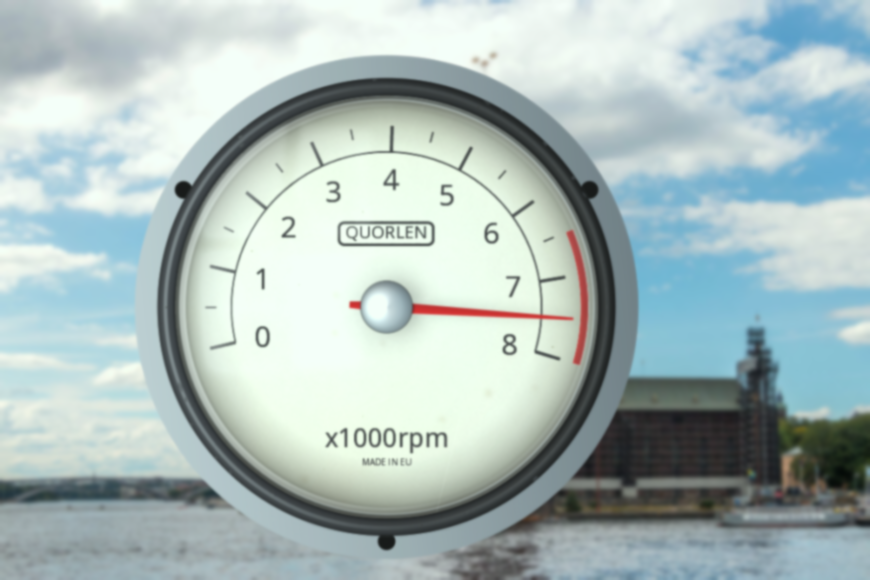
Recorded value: rpm 7500
